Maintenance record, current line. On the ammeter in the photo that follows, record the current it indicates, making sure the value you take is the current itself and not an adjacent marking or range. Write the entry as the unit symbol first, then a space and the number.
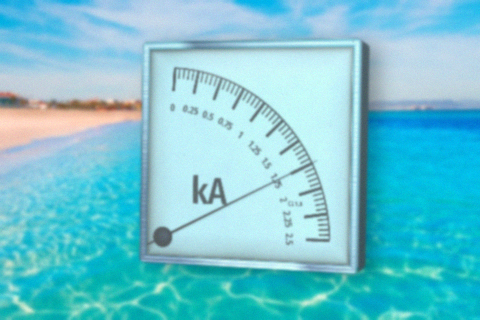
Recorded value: kA 1.75
